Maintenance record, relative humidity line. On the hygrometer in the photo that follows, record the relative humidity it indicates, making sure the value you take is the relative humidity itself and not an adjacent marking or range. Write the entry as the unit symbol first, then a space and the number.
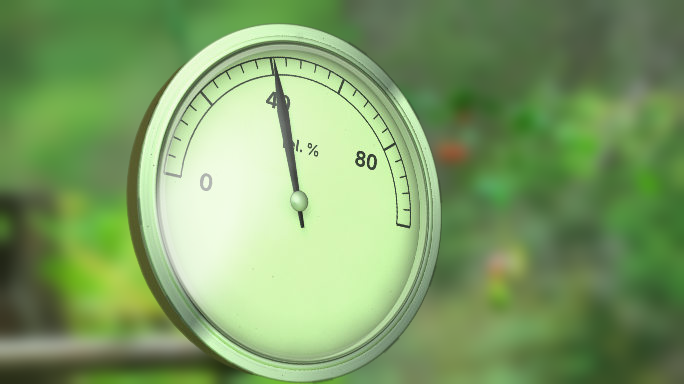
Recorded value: % 40
